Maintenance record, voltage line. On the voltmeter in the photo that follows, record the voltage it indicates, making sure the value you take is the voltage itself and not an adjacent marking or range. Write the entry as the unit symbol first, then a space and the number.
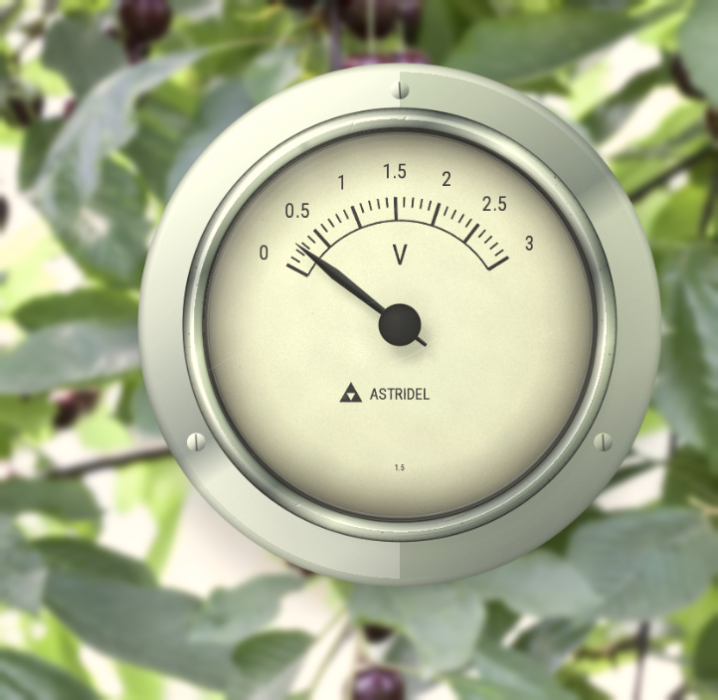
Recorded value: V 0.25
